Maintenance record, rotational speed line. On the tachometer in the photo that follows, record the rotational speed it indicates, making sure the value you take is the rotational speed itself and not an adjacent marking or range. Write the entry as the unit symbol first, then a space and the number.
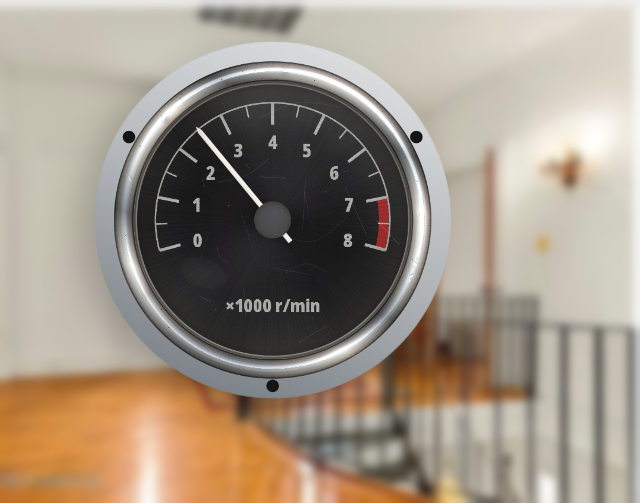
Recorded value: rpm 2500
